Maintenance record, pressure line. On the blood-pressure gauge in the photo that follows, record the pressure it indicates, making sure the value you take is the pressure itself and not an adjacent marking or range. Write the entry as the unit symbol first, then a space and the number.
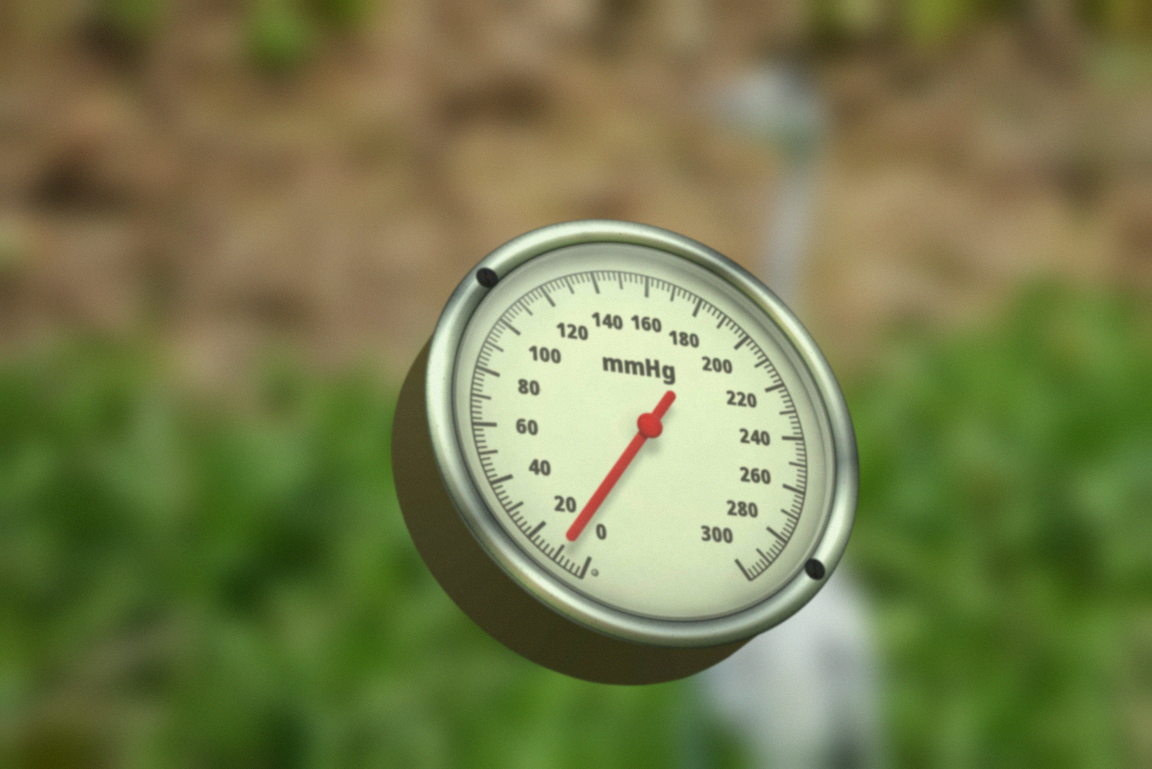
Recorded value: mmHg 10
